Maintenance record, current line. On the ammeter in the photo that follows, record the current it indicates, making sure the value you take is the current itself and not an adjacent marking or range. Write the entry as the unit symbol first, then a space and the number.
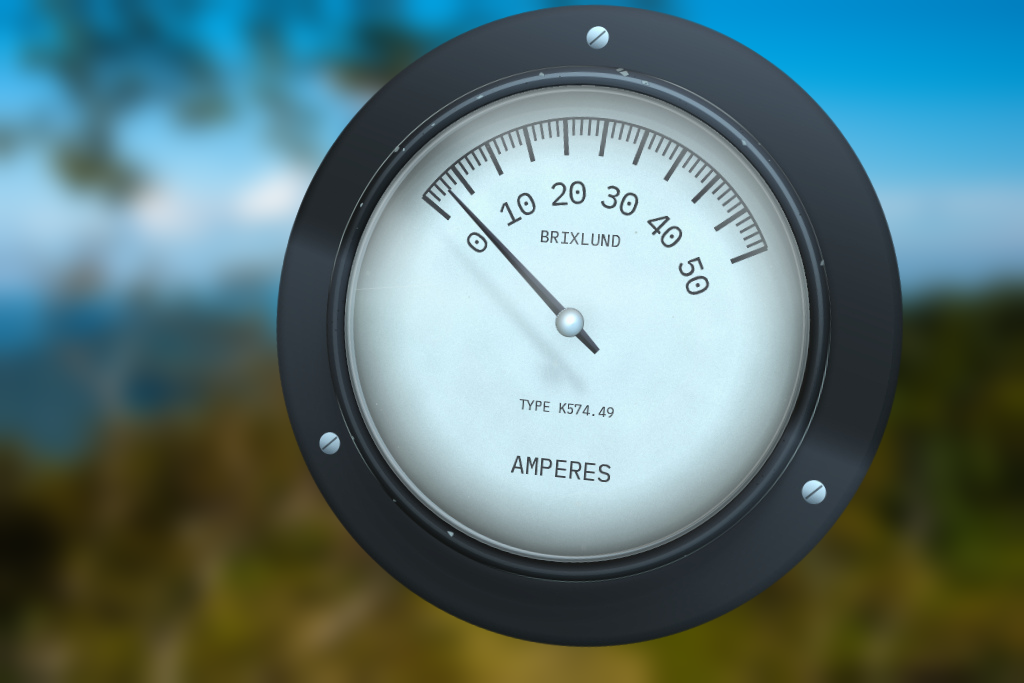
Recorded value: A 3
